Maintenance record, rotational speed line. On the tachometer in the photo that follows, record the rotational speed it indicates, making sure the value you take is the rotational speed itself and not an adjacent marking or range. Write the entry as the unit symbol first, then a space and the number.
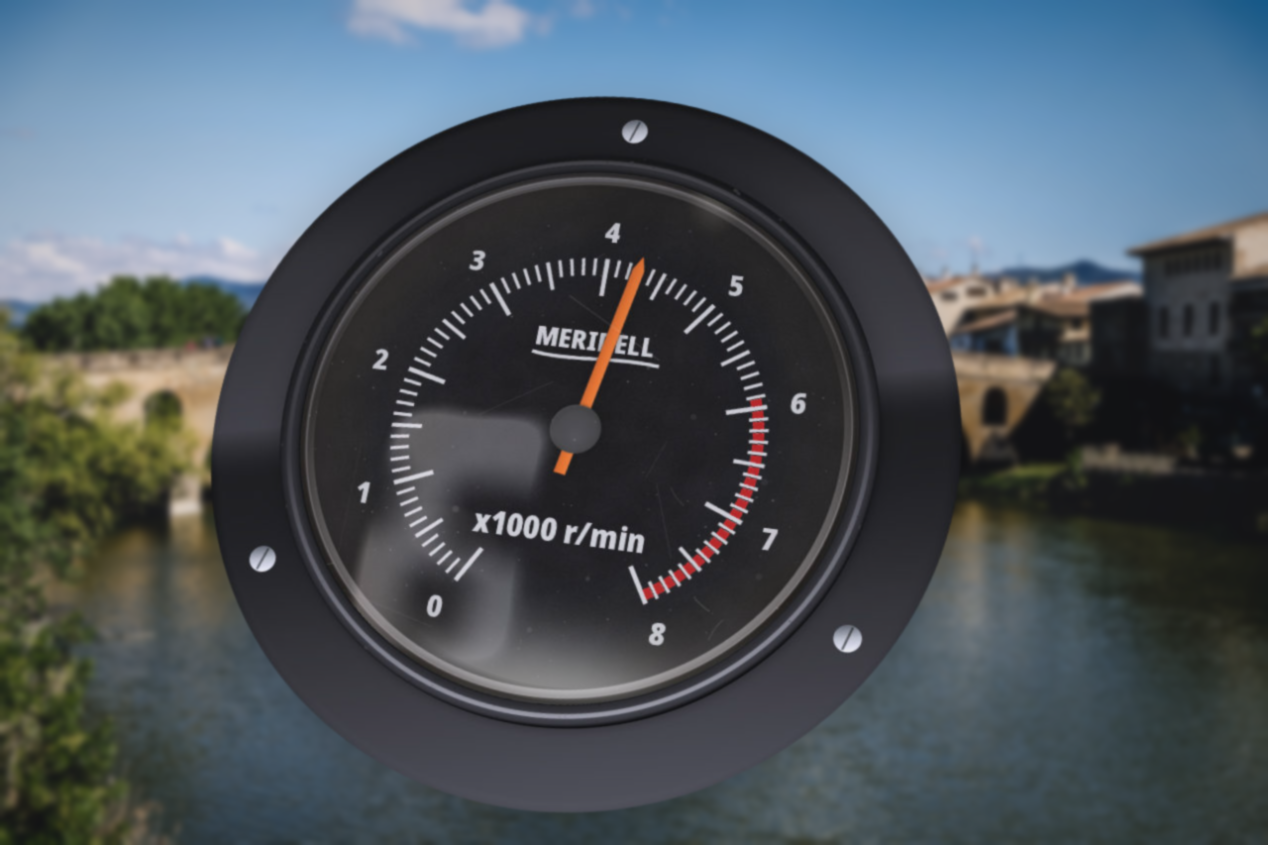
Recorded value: rpm 4300
